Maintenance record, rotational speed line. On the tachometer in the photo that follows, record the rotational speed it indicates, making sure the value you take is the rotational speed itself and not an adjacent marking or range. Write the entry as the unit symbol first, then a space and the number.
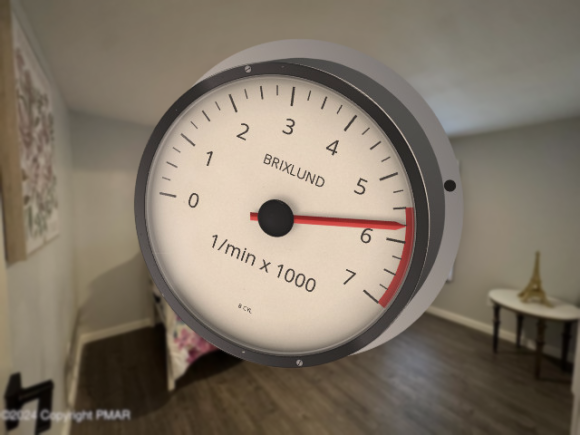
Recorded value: rpm 5750
